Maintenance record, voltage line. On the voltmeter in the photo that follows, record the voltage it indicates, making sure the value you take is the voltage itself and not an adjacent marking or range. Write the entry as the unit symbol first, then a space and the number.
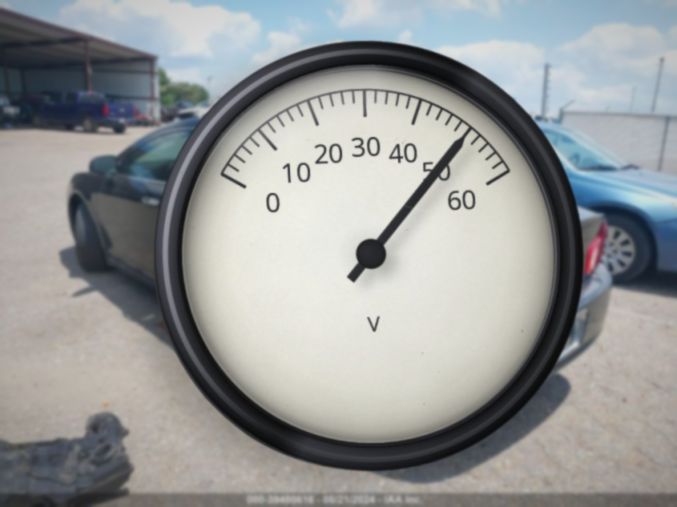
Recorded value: V 50
